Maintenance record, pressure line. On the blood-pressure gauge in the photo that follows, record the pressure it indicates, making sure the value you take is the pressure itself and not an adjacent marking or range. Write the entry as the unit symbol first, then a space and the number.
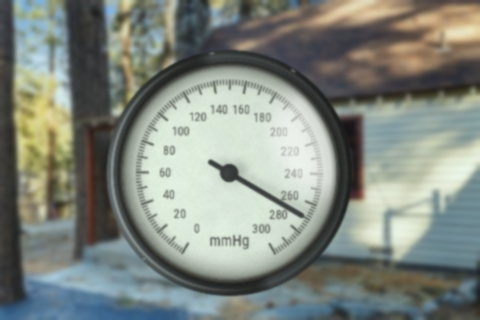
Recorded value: mmHg 270
